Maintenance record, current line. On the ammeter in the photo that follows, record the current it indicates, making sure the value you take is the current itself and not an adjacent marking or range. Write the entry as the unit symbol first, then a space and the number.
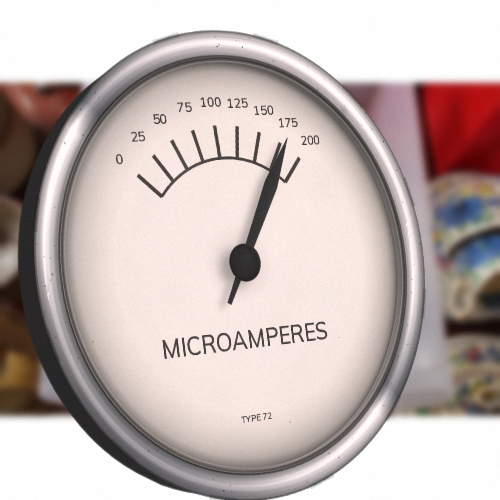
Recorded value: µA 175
